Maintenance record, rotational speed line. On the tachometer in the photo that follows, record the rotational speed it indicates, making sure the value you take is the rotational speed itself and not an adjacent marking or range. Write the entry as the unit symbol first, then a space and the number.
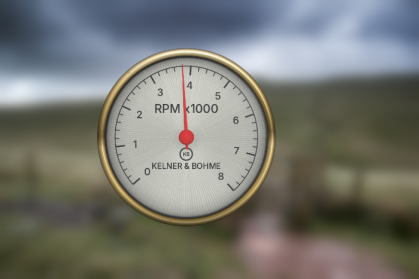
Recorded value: rpm 3800
